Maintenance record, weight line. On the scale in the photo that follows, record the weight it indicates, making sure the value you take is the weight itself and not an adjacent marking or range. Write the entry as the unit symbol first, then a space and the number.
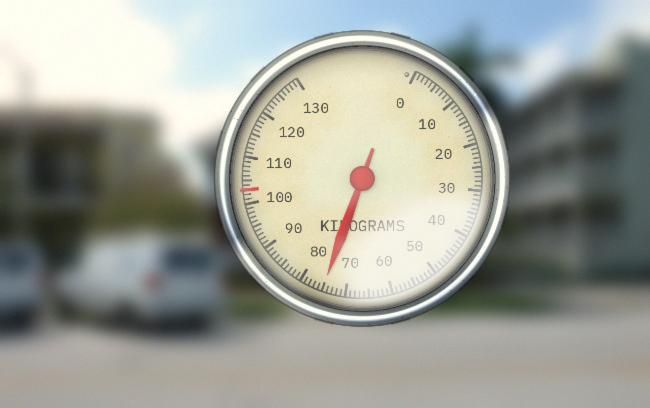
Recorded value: kg 75
